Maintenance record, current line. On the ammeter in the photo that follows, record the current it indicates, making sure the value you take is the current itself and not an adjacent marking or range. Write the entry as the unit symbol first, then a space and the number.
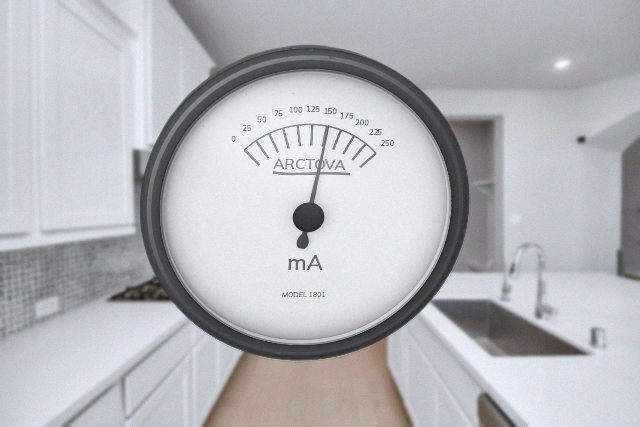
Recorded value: mA 150
